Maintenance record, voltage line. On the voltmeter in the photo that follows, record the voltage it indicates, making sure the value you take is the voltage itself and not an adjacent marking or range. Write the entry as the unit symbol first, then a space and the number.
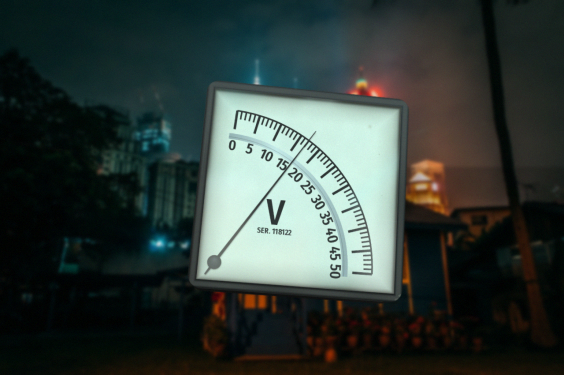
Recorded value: V 17
